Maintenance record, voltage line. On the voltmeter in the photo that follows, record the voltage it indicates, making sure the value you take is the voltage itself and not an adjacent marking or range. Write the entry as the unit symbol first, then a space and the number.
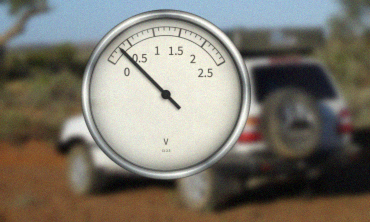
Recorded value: V 0.3
